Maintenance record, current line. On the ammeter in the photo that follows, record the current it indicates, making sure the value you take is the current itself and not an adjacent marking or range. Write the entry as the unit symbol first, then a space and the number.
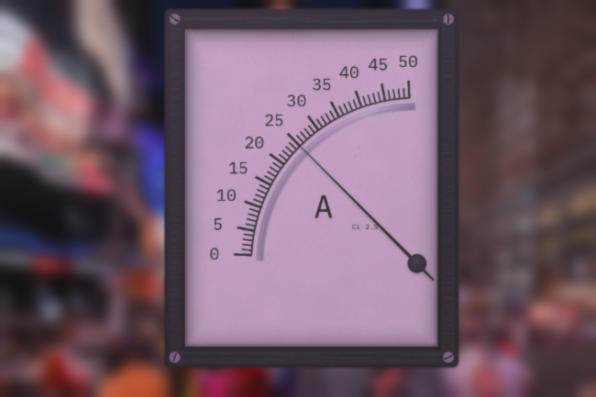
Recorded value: A 25
